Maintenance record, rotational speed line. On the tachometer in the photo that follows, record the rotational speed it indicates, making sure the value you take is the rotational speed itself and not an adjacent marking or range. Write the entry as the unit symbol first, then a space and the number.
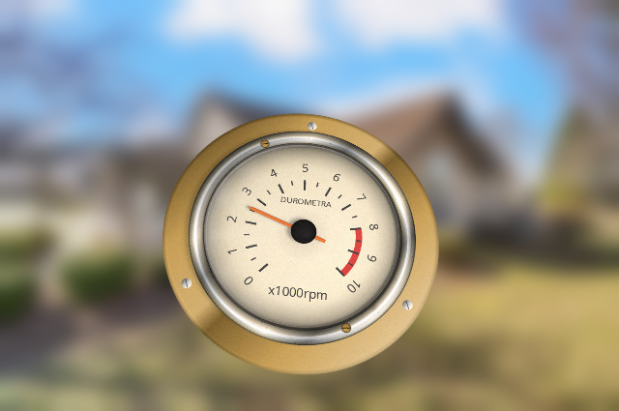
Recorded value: rpm 2500
